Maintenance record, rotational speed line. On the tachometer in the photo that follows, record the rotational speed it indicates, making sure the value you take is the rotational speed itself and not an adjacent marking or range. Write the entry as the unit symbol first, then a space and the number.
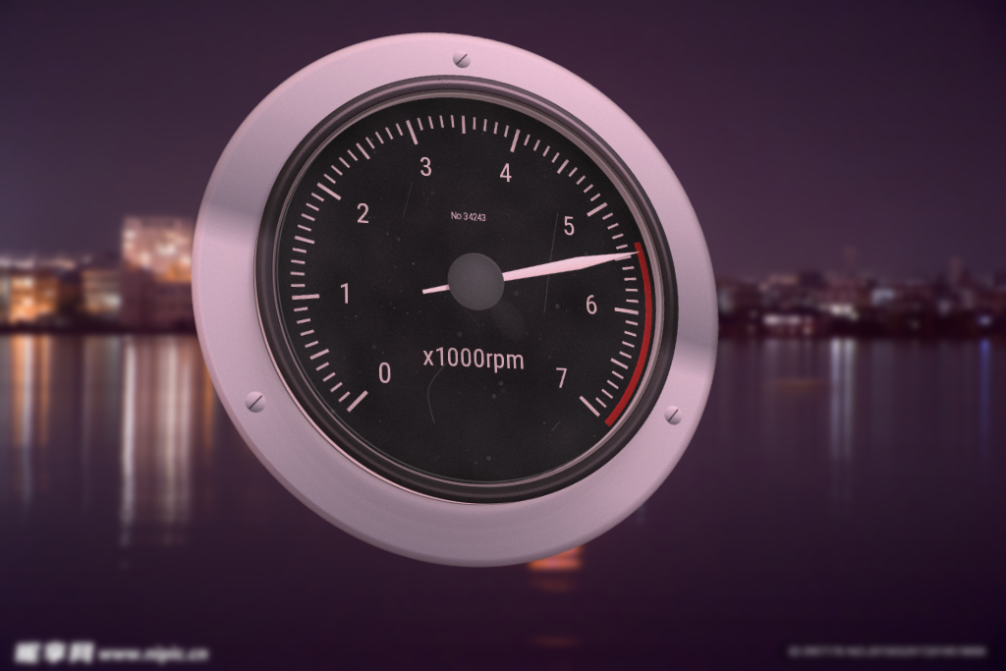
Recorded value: rpm 5500
